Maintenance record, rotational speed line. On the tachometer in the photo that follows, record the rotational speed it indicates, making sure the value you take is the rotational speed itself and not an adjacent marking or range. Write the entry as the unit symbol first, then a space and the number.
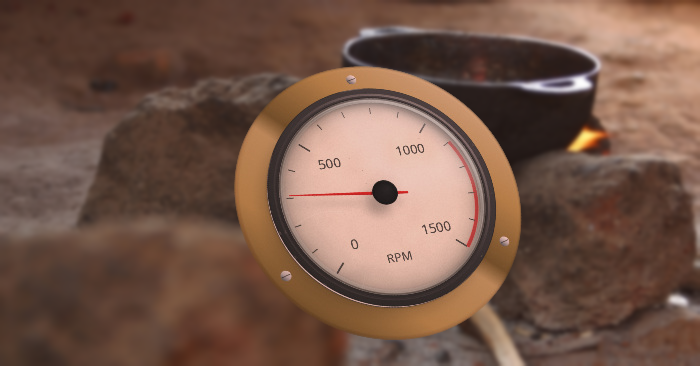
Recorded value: rpm 300
